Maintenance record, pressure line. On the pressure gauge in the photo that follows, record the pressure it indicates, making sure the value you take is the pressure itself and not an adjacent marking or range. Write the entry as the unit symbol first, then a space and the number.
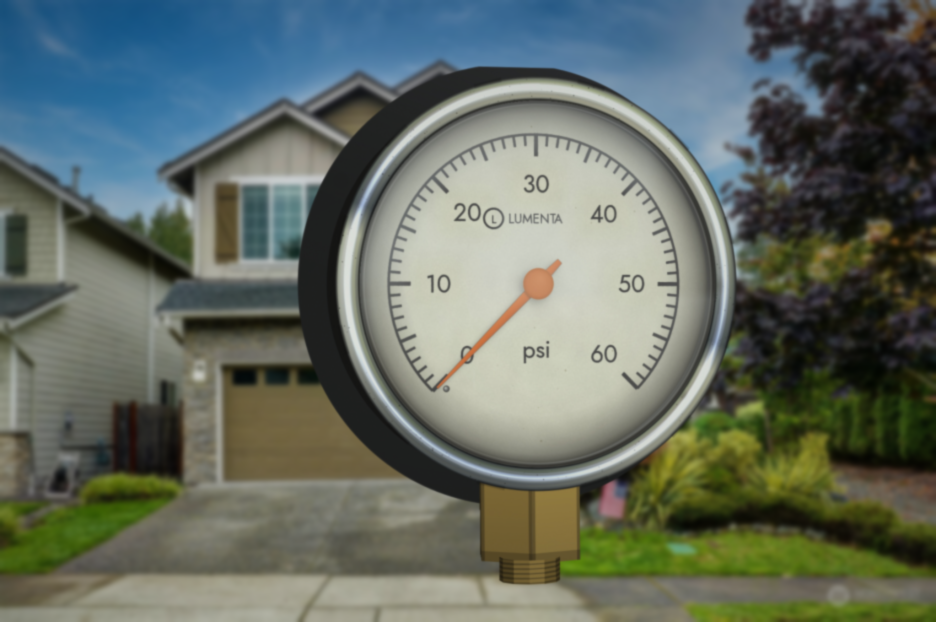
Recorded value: psi 0
